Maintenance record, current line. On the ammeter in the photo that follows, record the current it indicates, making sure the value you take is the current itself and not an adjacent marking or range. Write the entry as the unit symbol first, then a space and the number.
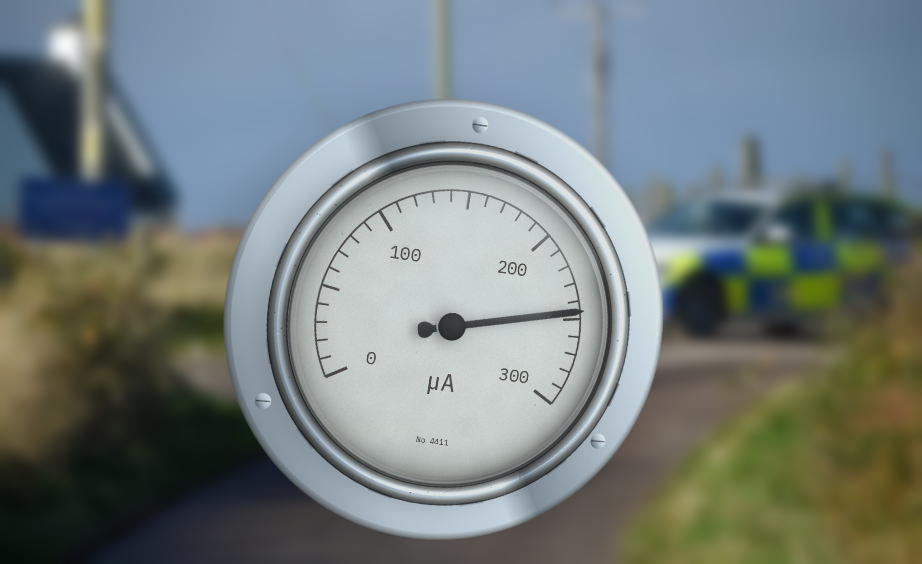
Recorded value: µA 245
